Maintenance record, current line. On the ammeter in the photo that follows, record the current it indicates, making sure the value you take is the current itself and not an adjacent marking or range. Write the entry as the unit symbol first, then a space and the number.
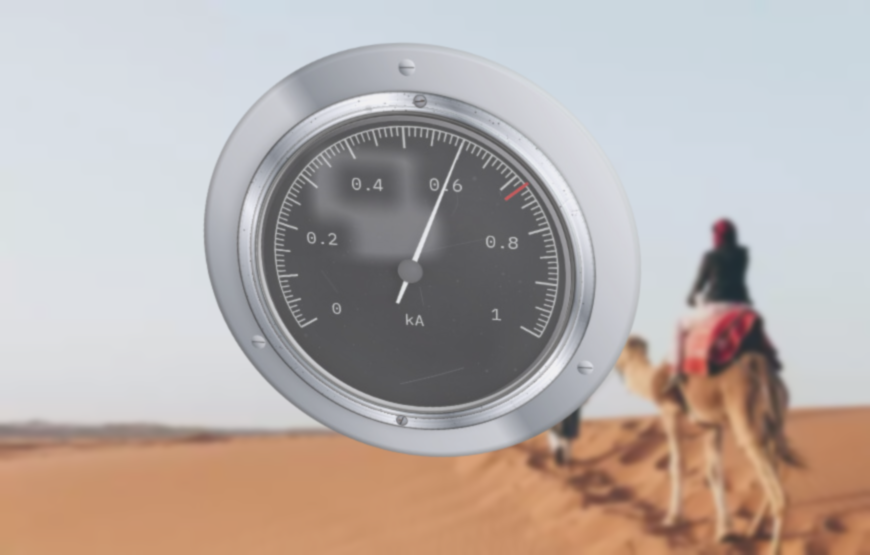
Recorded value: kA 0.6
